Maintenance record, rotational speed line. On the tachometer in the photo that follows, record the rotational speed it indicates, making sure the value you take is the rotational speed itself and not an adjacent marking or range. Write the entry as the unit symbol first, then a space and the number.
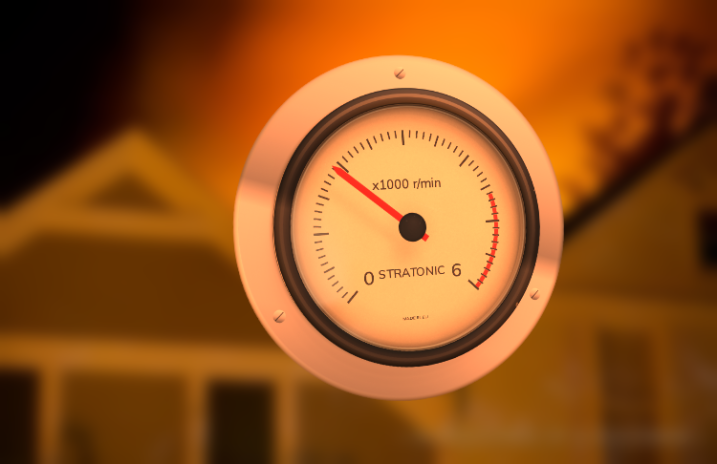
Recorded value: rpm 1900
